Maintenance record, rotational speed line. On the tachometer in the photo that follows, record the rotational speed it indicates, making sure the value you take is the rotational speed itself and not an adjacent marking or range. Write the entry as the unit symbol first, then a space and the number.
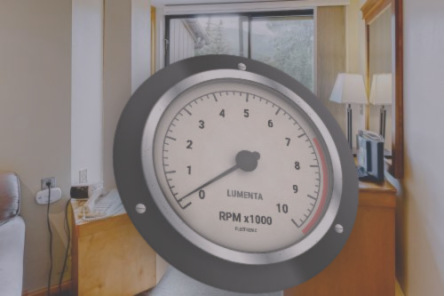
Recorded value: rpm 200
